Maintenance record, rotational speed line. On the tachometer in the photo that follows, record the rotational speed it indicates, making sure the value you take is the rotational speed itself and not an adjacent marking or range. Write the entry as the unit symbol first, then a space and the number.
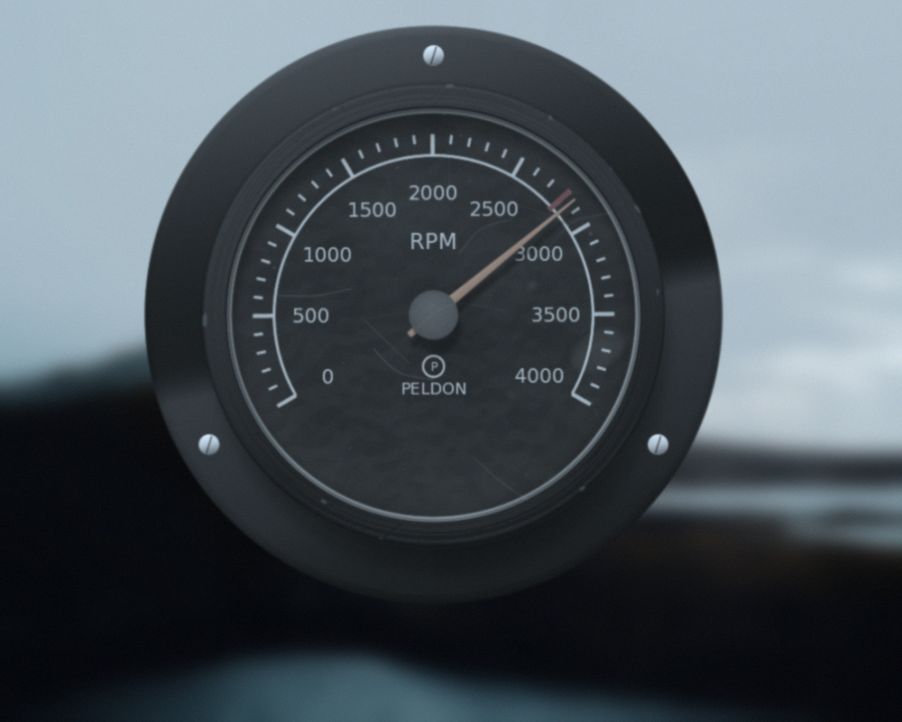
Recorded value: rpm 2850
